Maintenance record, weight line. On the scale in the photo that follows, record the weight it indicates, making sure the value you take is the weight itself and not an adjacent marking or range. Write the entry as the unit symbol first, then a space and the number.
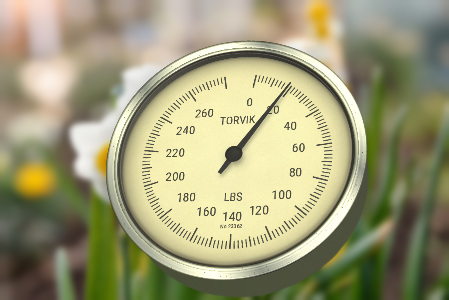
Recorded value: lb 20
